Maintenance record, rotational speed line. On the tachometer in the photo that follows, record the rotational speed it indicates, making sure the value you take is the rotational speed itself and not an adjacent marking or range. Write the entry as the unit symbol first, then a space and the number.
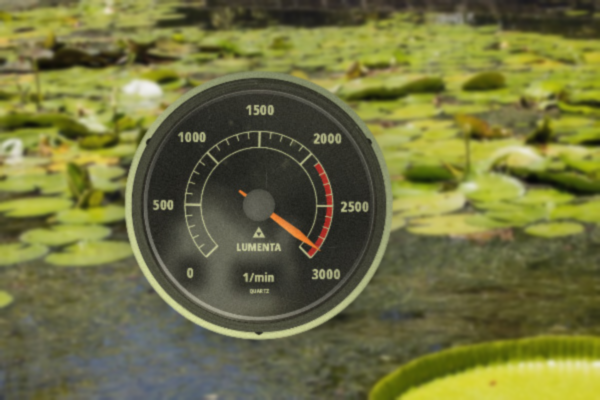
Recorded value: rpm 2900
